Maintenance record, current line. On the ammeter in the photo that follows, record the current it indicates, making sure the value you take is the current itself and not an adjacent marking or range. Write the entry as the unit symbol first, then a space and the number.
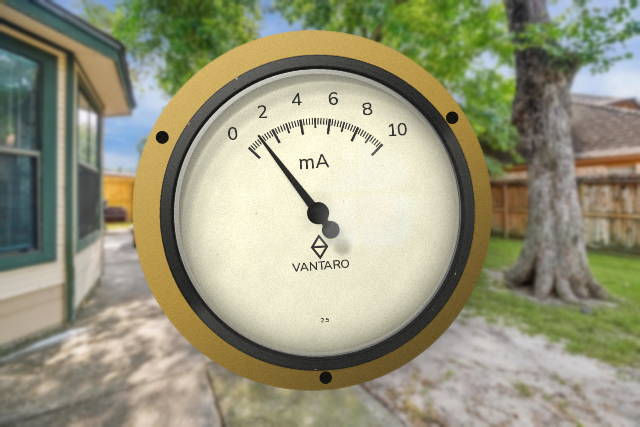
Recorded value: mA 1
